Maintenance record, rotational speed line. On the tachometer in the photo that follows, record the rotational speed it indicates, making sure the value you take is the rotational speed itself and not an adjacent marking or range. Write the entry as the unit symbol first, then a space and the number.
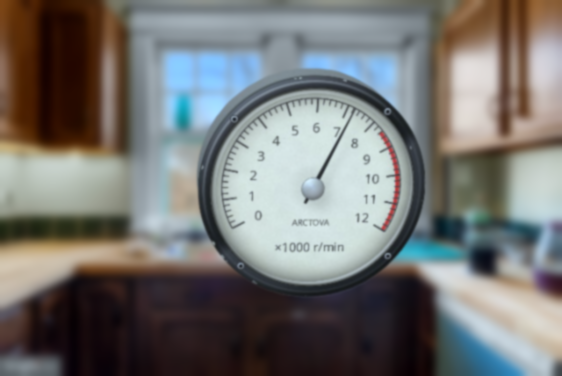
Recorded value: rpm 7200
